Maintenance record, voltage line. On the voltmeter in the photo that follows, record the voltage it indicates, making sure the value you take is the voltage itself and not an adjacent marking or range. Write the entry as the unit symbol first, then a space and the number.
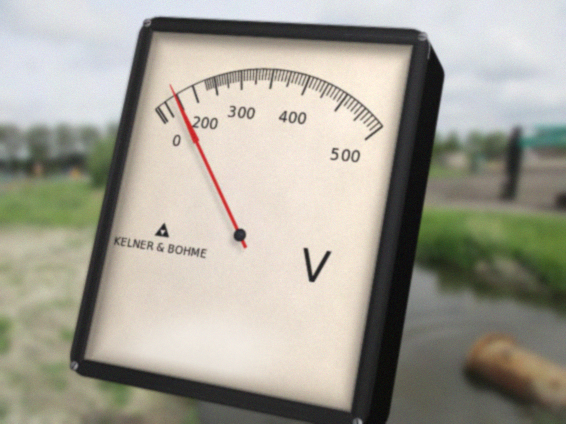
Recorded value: V 150
